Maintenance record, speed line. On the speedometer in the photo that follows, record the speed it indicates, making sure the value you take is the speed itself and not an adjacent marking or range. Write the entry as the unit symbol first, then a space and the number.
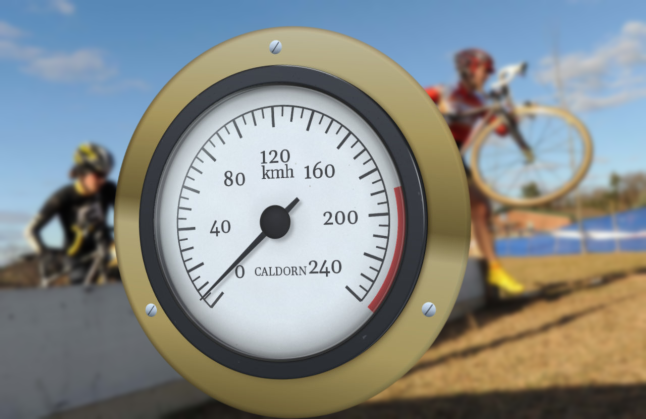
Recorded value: km/h 5
